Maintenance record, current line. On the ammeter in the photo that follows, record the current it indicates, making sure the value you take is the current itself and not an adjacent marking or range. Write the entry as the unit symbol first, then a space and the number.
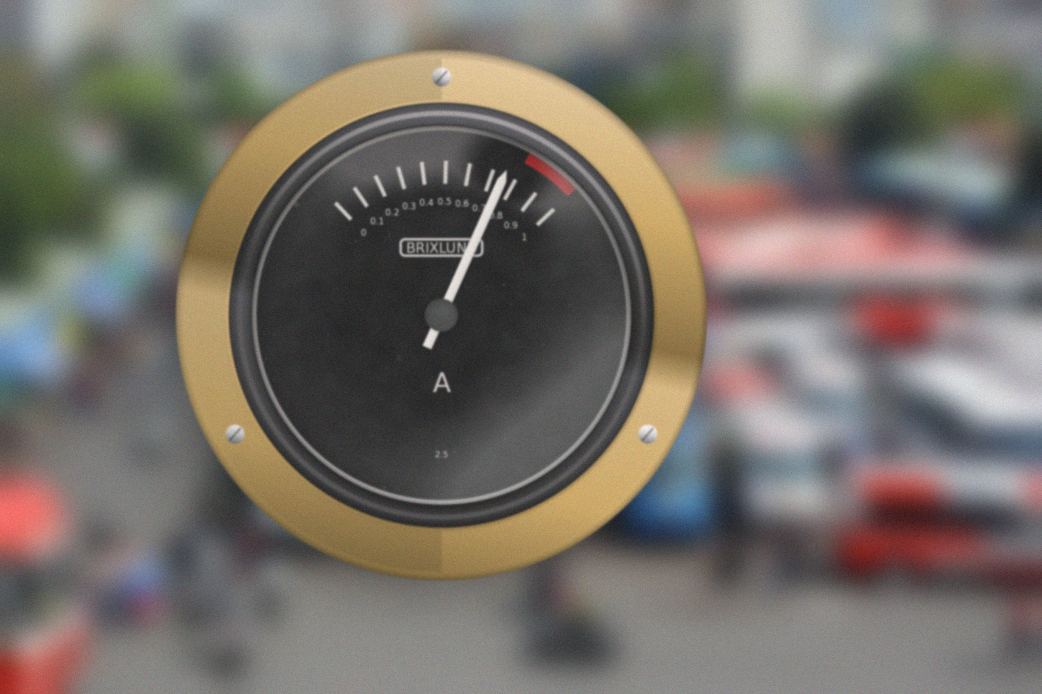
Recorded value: A 0.75
